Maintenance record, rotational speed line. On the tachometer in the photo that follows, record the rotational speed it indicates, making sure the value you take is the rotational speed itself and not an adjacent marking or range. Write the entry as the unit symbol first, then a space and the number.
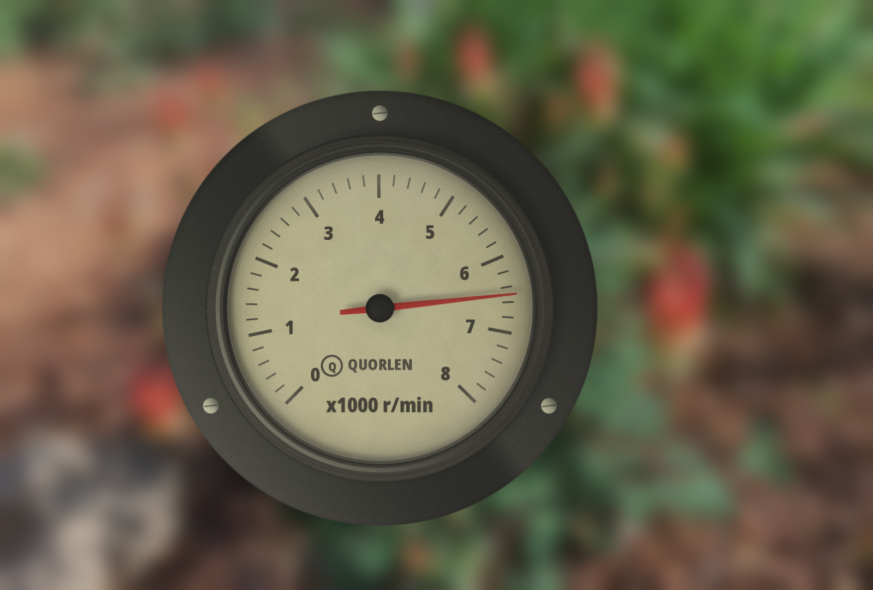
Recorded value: rpm 6500
